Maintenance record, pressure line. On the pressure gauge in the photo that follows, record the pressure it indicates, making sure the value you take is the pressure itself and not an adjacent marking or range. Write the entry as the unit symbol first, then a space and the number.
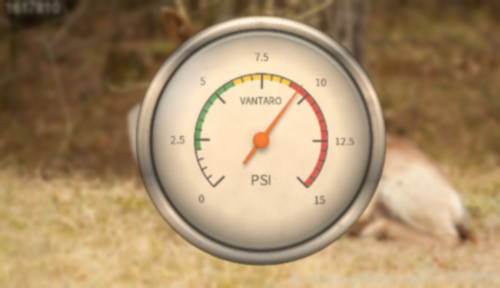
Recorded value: psi 9.5
